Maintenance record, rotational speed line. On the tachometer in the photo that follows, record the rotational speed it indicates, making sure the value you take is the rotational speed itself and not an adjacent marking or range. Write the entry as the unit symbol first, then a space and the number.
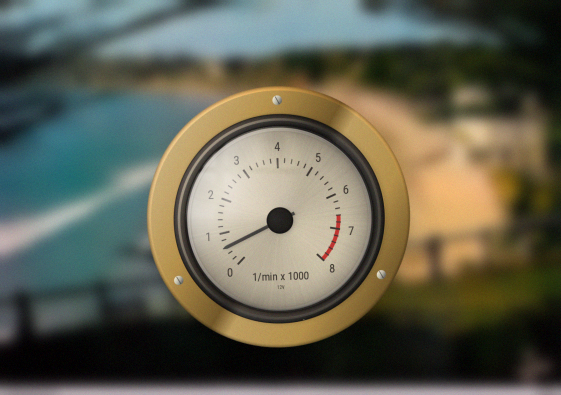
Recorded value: rpm 600
